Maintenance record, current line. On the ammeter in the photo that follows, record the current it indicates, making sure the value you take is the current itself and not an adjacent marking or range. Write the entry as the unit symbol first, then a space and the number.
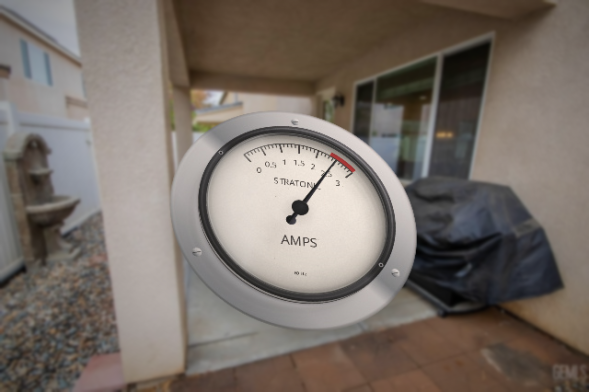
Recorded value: A 2.5
